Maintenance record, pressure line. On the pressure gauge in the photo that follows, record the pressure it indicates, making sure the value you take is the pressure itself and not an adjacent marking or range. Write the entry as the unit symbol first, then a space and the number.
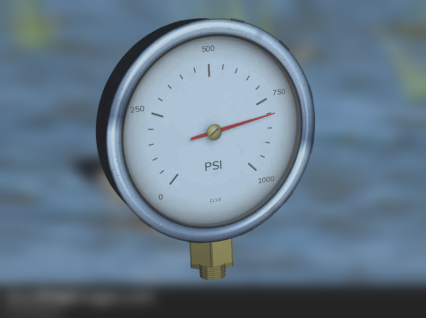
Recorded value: psi 800
